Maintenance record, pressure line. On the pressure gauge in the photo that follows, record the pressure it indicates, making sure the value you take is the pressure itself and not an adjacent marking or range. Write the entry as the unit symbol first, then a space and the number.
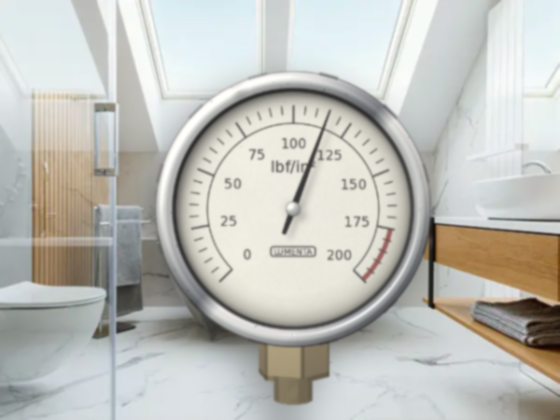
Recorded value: psi 115
